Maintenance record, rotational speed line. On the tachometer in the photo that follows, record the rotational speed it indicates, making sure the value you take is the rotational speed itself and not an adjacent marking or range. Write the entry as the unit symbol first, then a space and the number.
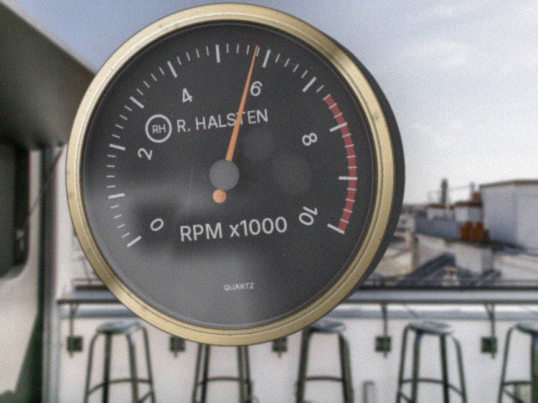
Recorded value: rpm 5800
